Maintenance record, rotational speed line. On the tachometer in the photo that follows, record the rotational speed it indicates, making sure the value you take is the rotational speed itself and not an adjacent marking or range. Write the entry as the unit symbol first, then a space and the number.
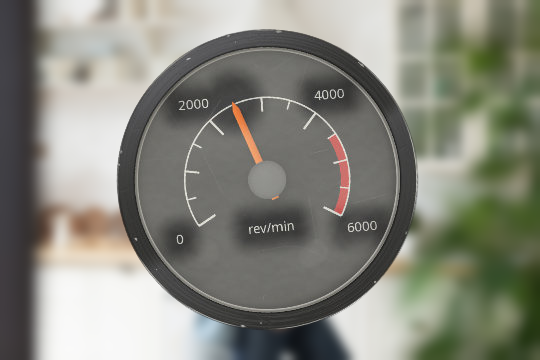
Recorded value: rpm 2500
